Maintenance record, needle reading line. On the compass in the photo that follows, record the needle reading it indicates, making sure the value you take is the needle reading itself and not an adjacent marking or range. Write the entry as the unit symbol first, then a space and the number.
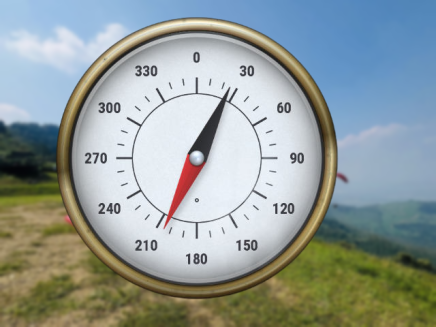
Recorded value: ° 205
